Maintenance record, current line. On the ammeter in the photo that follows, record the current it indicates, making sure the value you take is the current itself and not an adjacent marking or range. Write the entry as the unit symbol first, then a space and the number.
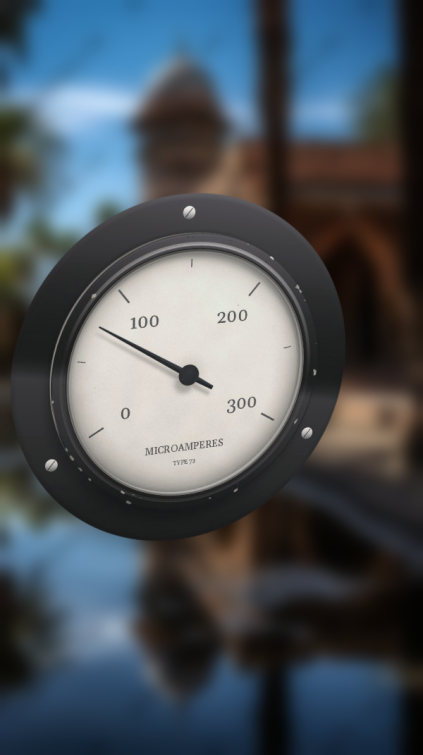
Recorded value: µA 75
